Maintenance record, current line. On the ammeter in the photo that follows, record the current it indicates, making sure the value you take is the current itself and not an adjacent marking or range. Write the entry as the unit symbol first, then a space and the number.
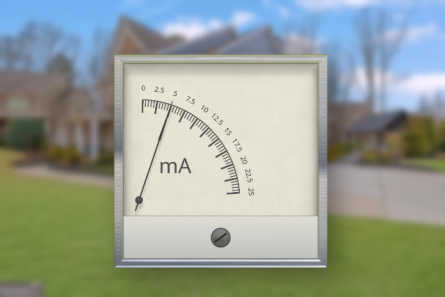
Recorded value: mA 5
